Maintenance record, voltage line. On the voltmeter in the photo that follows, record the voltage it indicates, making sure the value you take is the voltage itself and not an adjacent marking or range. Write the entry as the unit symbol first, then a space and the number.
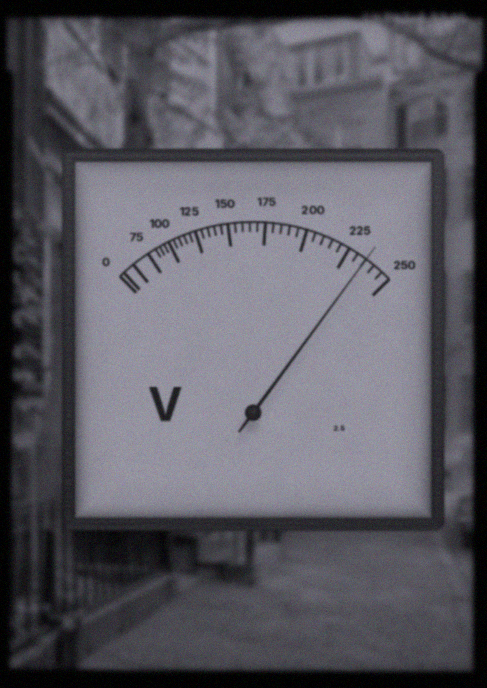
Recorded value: V 235
